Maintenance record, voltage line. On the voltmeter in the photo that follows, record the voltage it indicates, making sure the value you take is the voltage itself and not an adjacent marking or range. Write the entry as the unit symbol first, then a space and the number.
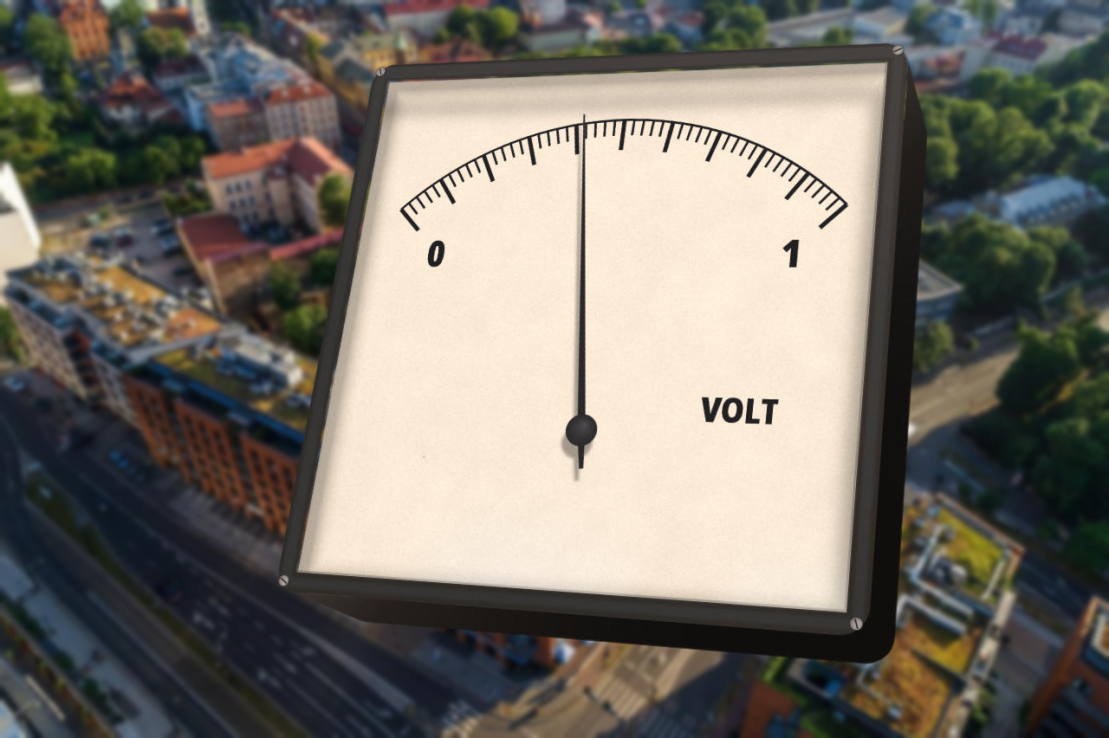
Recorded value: V 0.42
